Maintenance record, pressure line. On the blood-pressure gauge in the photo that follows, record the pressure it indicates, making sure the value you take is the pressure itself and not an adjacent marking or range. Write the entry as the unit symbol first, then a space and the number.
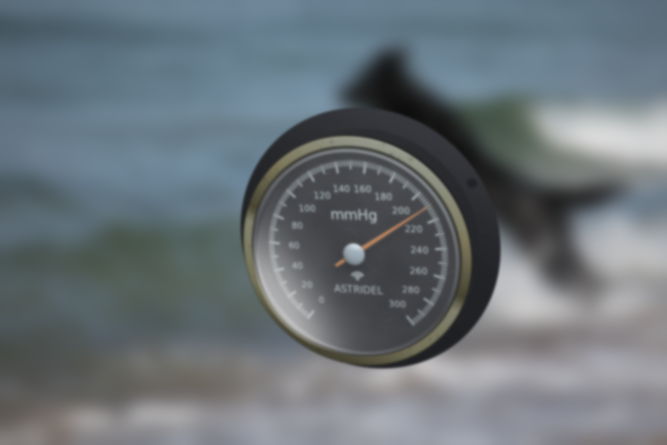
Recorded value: mmHg 210
